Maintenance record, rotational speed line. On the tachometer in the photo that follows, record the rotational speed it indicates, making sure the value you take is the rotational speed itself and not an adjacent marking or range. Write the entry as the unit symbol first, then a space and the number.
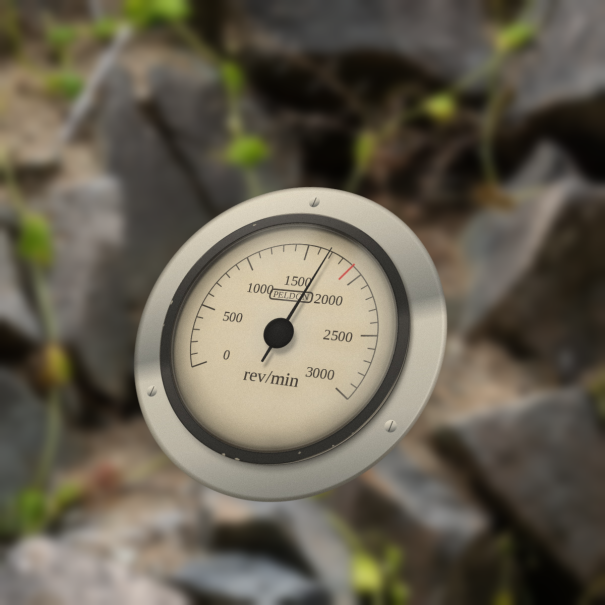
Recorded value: rpm 1700
